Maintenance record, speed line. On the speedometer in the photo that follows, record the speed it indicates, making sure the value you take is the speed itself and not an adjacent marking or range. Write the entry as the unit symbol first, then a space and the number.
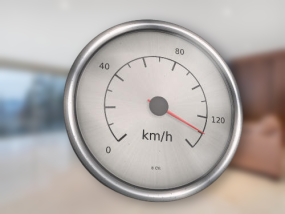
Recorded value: km/h 130
